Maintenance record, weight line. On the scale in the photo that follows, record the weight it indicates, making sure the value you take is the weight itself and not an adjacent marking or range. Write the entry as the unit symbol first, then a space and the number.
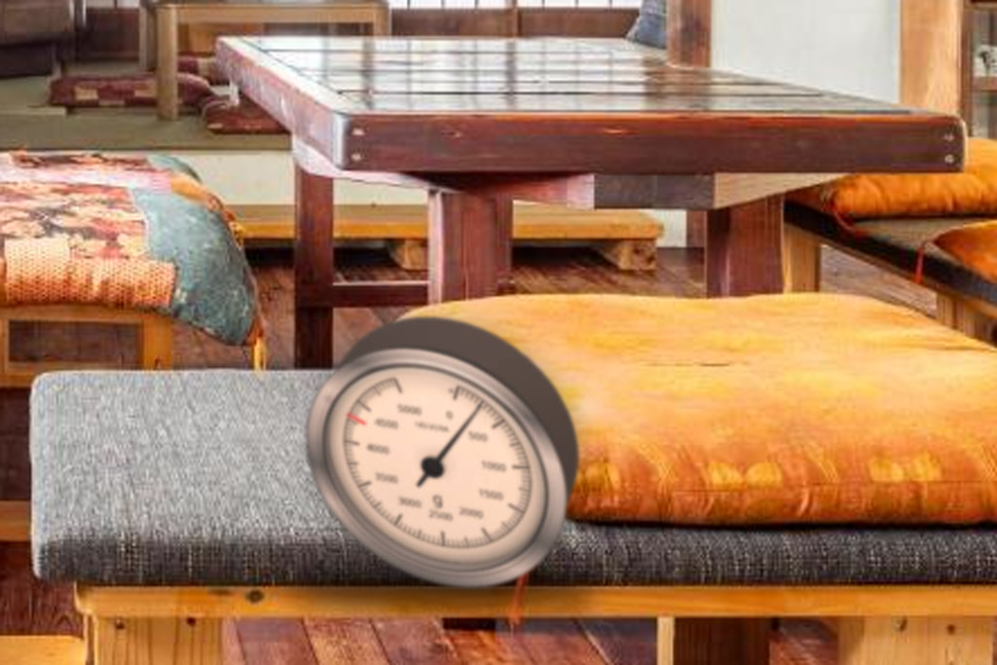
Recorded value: g 250
